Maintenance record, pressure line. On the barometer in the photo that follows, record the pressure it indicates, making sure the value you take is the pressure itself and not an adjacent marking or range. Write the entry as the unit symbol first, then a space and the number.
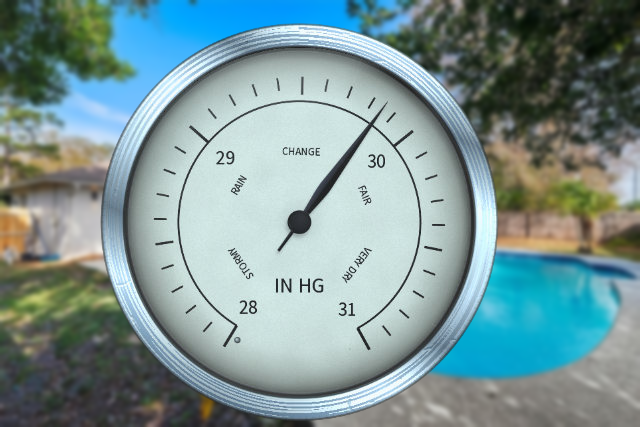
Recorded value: inHg 29.85
